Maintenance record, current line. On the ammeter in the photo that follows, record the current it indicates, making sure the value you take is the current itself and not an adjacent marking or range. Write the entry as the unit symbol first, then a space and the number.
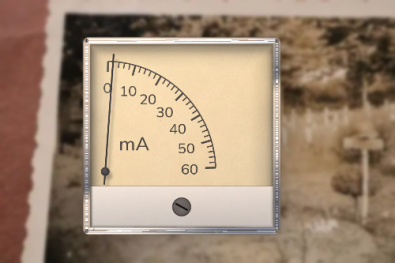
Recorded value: mA 2
